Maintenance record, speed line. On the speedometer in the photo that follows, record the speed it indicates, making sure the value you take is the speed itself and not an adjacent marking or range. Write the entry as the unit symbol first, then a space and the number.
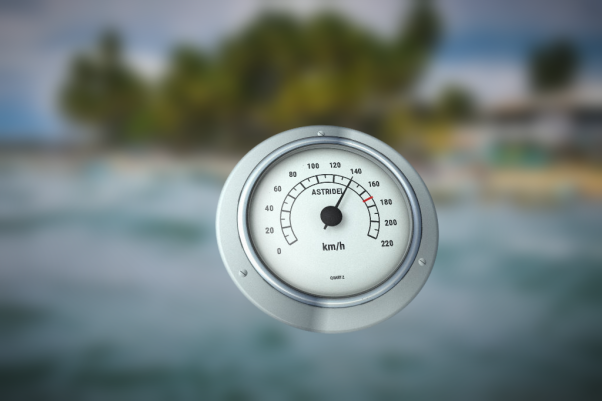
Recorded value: km/h 140
